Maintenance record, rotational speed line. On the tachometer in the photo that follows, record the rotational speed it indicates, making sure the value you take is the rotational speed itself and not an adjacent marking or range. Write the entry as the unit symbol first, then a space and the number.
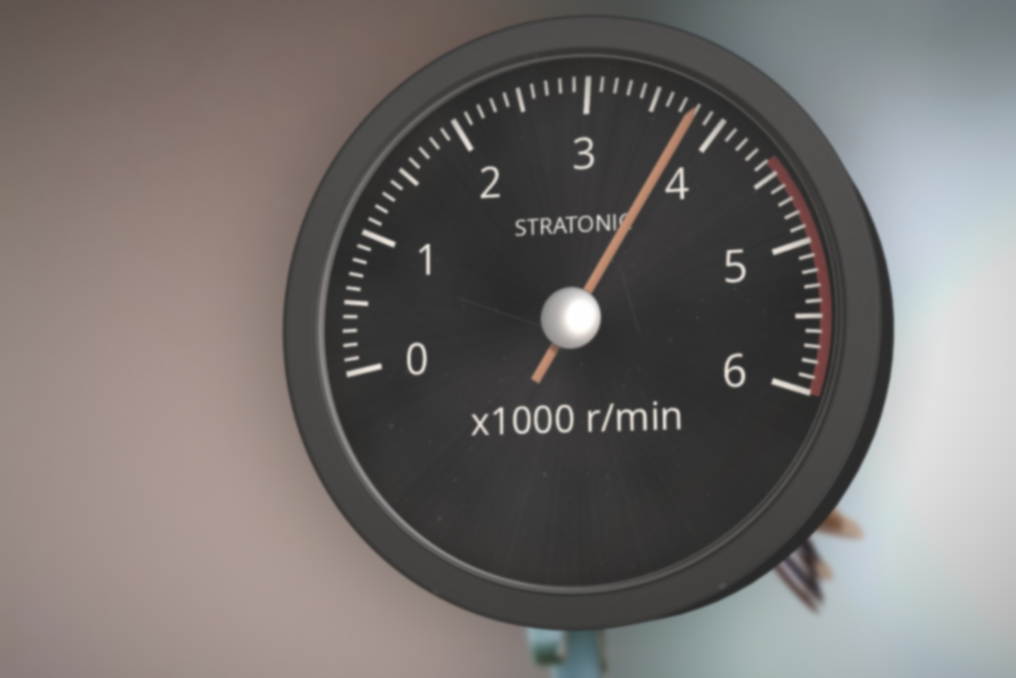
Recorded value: rpm 3800
